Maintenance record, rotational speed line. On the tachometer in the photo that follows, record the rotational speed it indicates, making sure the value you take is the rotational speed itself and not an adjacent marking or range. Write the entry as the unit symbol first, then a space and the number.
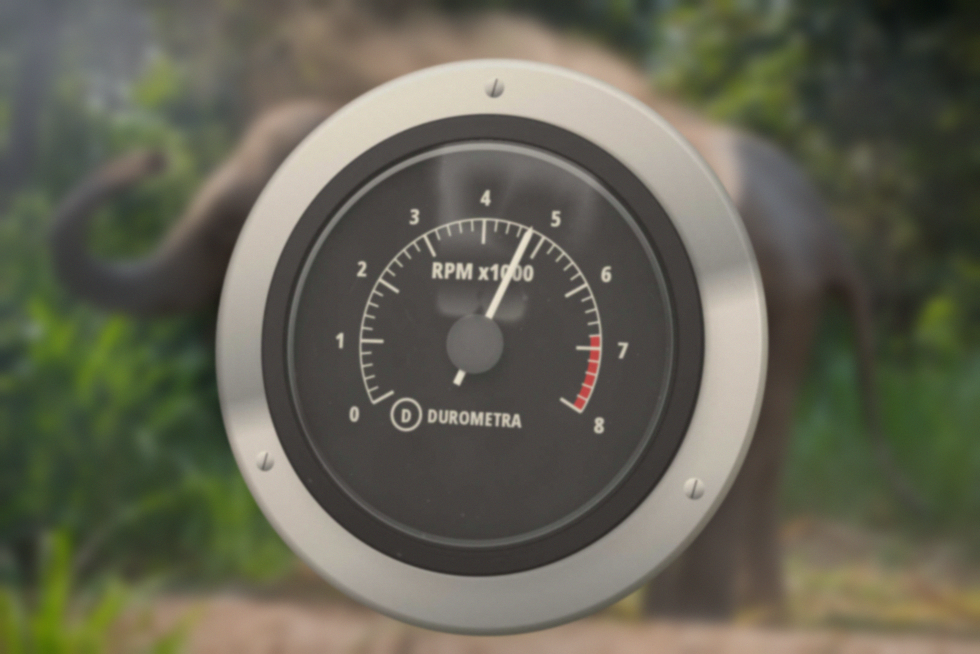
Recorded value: rpm 4800
